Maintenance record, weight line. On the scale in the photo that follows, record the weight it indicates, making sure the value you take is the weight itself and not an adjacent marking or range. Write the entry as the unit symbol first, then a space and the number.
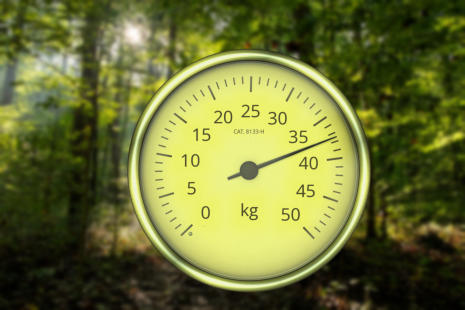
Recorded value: kg 37.5
